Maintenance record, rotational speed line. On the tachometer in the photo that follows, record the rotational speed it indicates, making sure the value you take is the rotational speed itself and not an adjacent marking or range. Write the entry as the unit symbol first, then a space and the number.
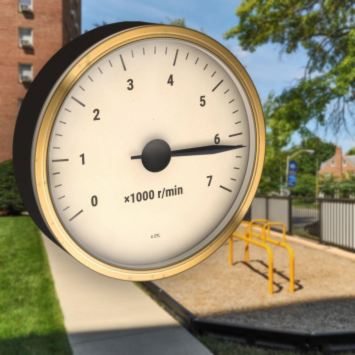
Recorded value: rpm 6200
